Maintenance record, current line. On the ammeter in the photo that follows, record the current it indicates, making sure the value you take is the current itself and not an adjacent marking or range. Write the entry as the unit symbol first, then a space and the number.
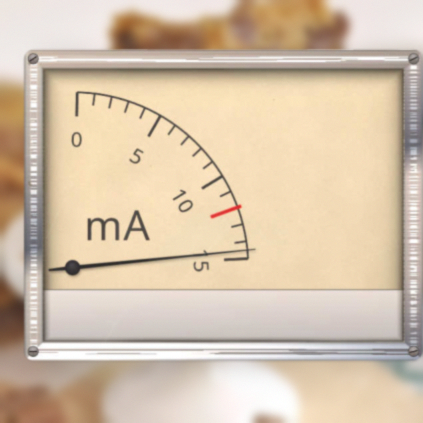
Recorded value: mA 14.5
